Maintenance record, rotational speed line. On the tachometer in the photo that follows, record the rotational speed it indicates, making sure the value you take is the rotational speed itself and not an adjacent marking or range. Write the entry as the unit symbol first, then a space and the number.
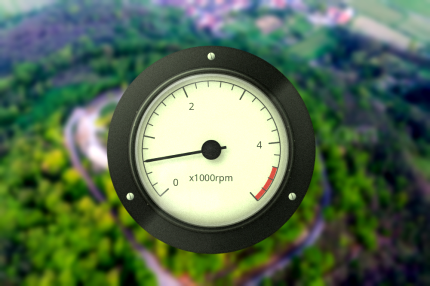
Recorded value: rpm 600
